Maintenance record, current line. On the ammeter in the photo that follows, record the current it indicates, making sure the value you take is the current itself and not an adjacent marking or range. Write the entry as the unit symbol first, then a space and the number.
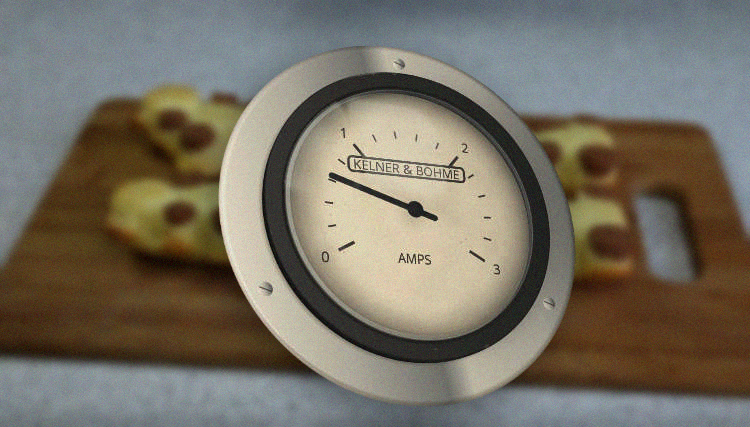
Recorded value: A 0.6
